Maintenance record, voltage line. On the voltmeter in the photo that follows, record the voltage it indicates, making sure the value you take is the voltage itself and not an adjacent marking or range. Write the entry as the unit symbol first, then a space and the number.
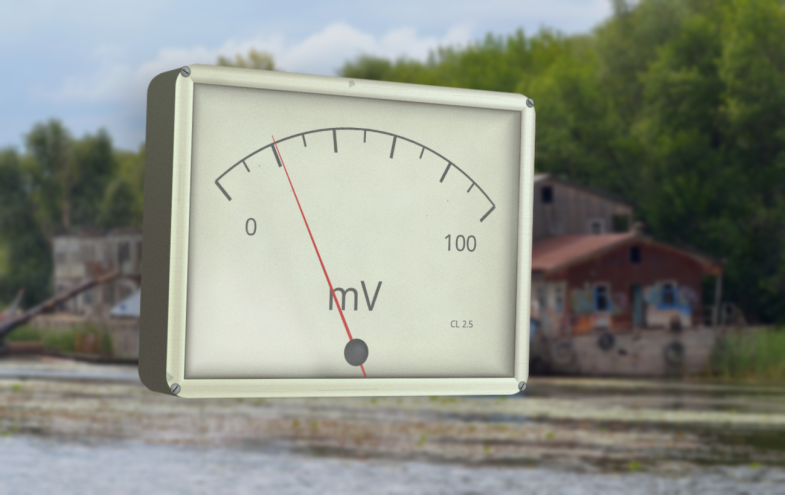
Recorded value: mV 20
